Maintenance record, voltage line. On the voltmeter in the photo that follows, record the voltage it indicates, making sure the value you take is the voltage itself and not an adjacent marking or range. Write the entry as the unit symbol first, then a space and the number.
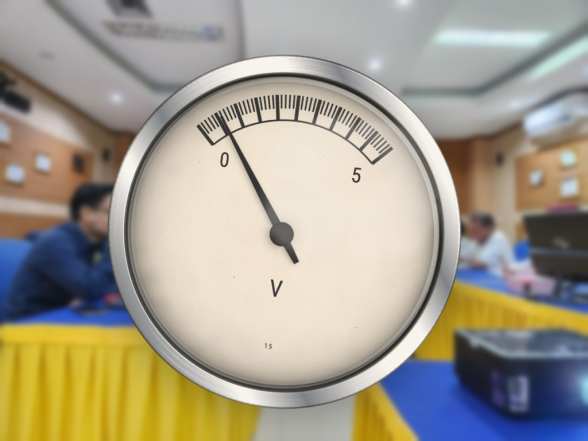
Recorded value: V 0.6
